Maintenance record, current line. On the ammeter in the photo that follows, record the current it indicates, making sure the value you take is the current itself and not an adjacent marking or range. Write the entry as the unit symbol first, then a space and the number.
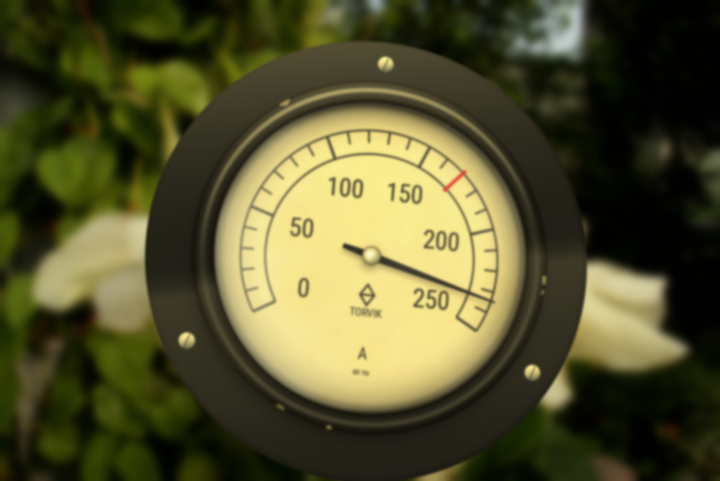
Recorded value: A 235
